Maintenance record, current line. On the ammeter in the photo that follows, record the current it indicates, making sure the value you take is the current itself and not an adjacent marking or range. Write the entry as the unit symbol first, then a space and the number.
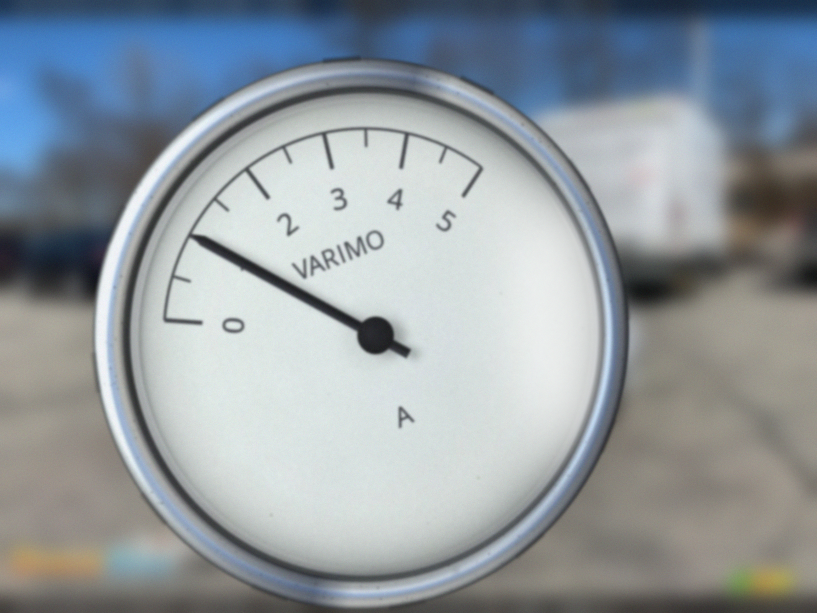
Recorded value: A 1
